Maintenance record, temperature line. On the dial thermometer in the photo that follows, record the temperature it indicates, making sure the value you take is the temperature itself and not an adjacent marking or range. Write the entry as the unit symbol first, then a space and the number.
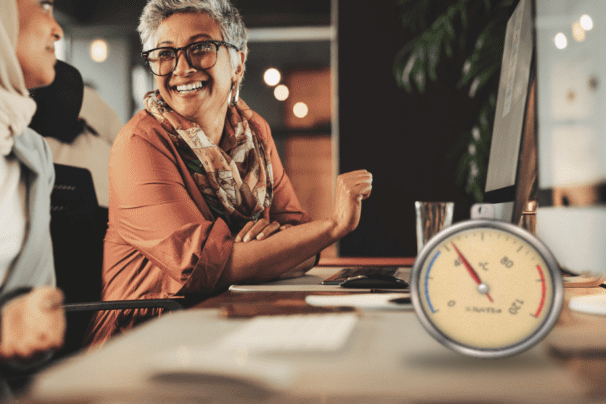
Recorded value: °C 44
